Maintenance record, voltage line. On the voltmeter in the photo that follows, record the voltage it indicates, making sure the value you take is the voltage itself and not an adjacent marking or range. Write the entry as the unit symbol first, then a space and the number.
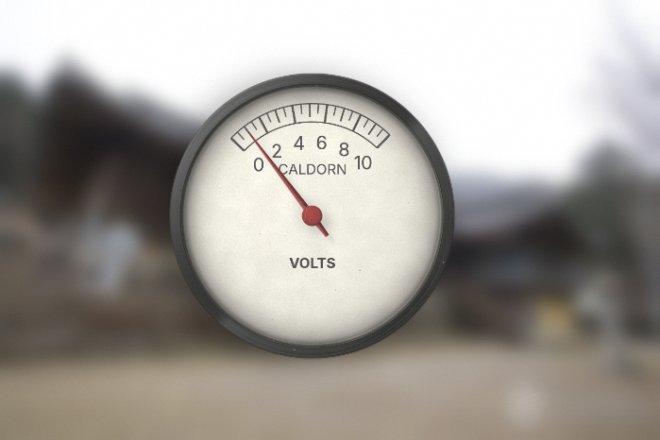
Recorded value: V 1
